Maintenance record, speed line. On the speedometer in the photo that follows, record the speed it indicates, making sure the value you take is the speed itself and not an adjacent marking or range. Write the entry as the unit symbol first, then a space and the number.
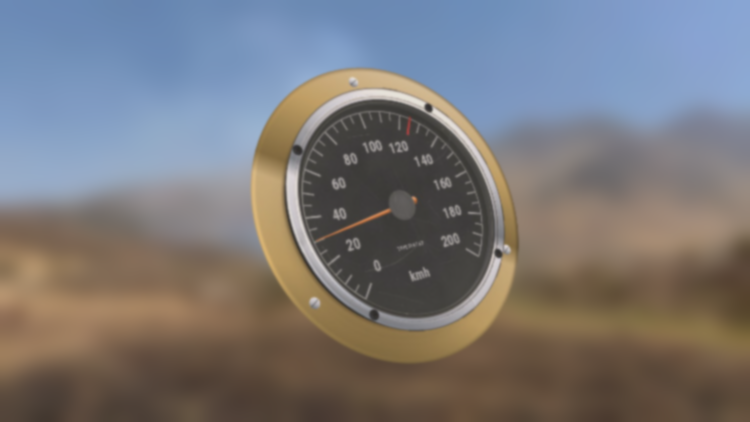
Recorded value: km/h 30
